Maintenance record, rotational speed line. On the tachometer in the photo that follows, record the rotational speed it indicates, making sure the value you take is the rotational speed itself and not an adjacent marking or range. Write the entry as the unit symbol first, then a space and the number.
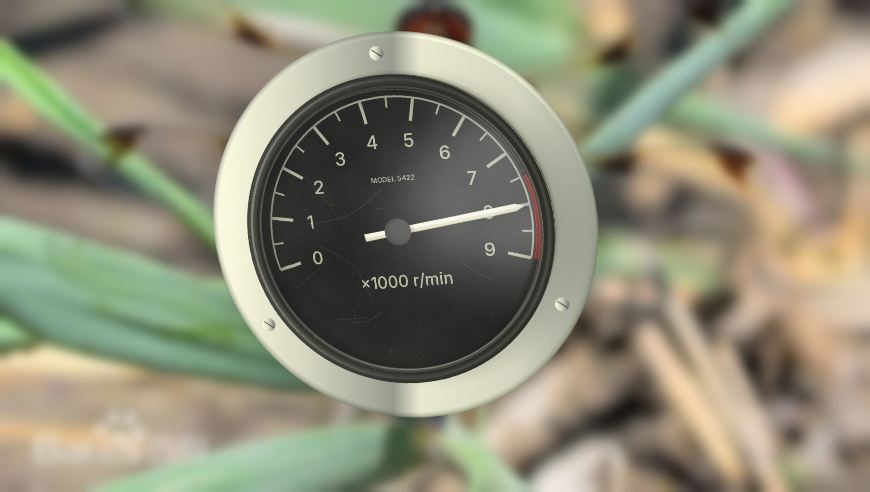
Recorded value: rpm 8000
